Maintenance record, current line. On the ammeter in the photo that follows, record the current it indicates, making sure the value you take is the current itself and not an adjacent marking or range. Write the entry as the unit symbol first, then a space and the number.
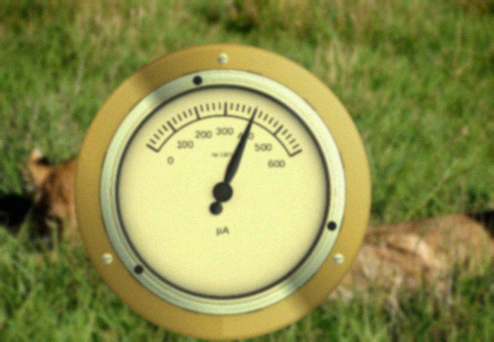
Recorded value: µA 400
